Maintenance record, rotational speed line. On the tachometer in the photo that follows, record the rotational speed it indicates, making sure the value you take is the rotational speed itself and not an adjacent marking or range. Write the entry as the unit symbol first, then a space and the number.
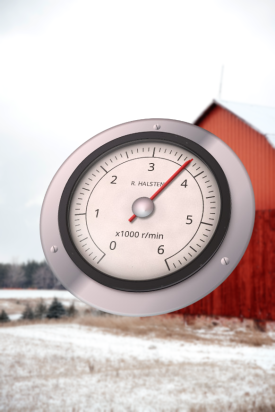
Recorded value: rpm 3700
